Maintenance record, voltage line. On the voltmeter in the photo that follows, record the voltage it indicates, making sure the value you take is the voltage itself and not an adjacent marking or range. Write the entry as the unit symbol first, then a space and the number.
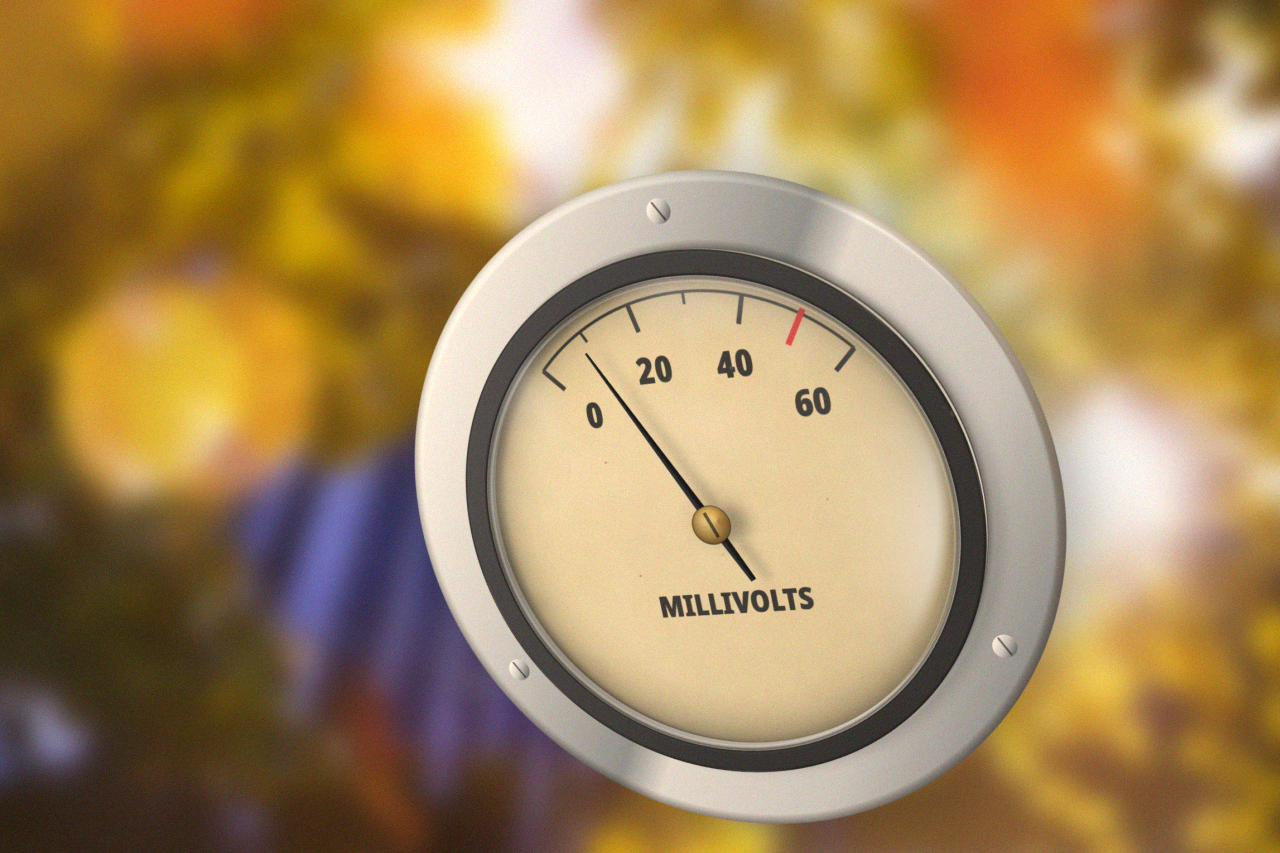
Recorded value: mV 10
